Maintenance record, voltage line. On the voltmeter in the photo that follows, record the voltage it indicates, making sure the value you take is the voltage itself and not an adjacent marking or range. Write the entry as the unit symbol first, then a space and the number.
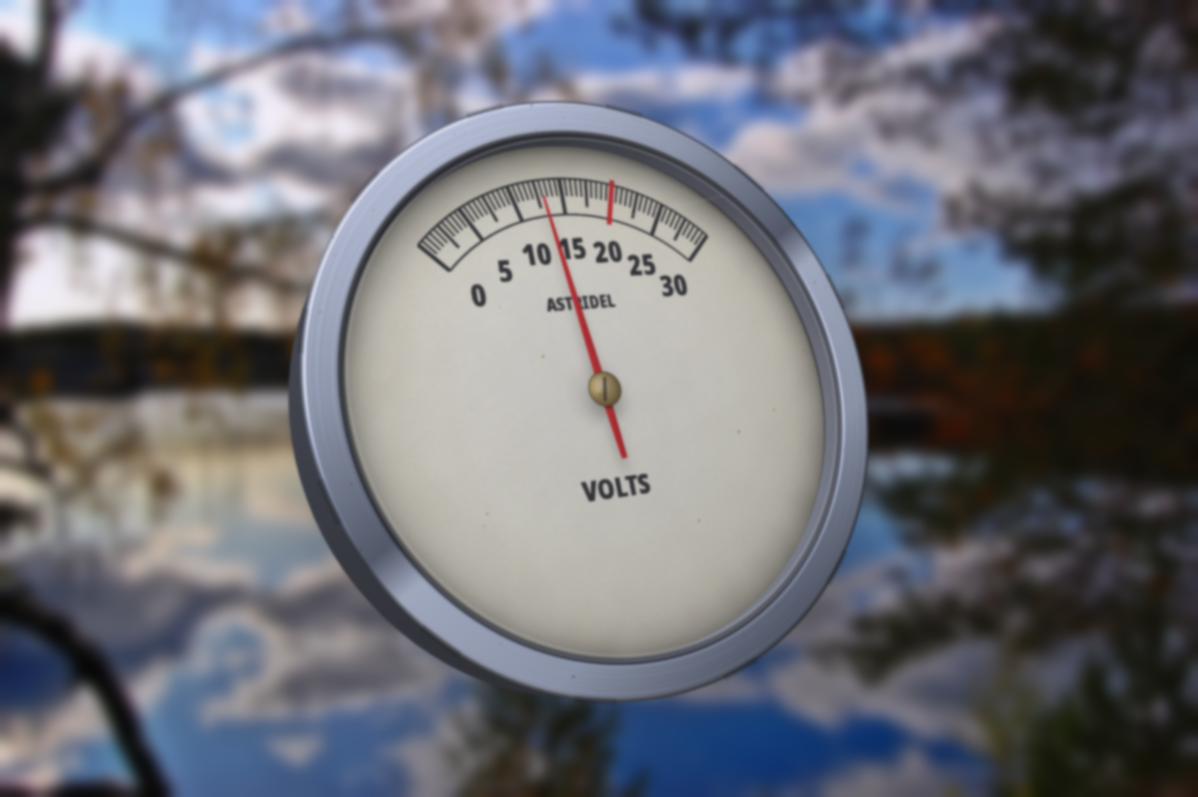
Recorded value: V 12.5
